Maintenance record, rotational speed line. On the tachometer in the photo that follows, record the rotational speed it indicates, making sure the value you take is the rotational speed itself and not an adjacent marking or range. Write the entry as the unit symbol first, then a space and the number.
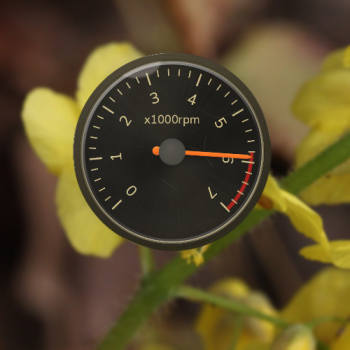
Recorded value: rpm 5900
